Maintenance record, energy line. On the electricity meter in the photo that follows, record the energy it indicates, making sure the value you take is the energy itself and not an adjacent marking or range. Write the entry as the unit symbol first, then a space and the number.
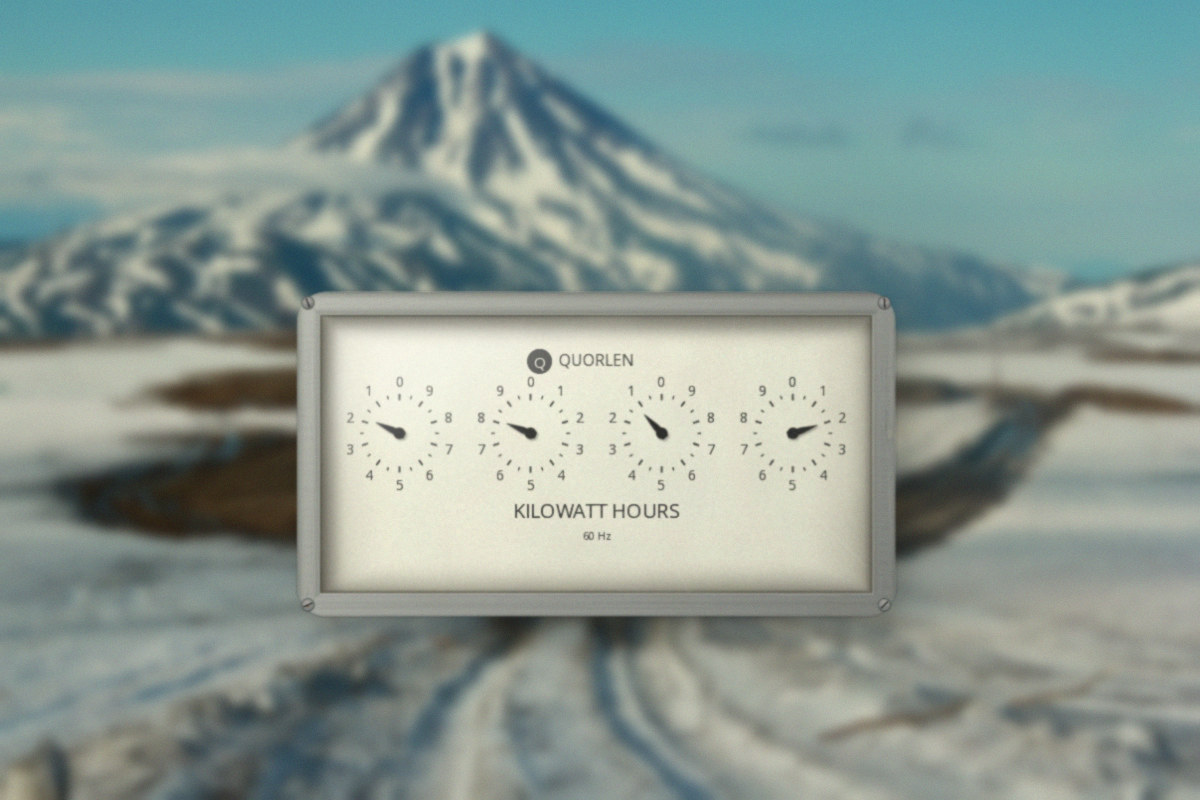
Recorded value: kWh 1812
